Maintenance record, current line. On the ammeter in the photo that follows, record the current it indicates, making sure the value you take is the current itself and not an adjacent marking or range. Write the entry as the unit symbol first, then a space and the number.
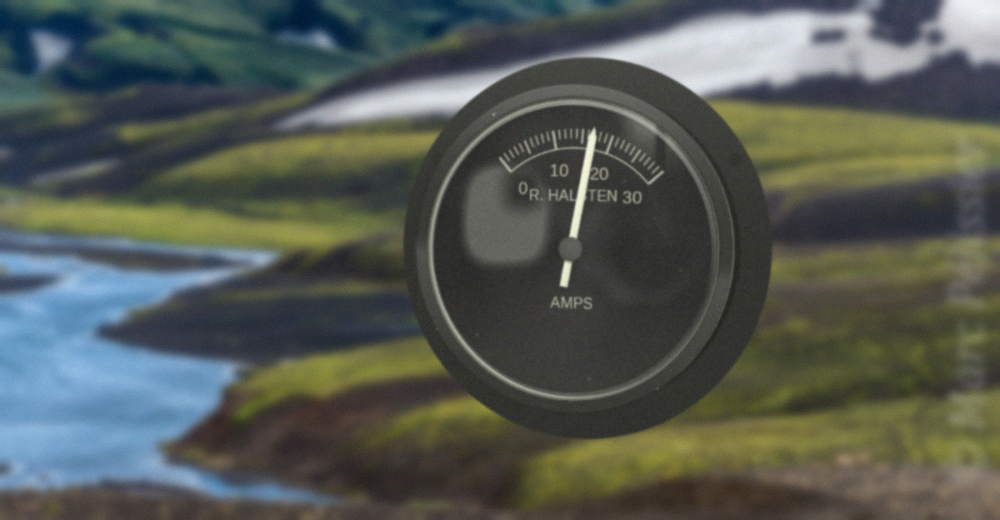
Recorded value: A 17
